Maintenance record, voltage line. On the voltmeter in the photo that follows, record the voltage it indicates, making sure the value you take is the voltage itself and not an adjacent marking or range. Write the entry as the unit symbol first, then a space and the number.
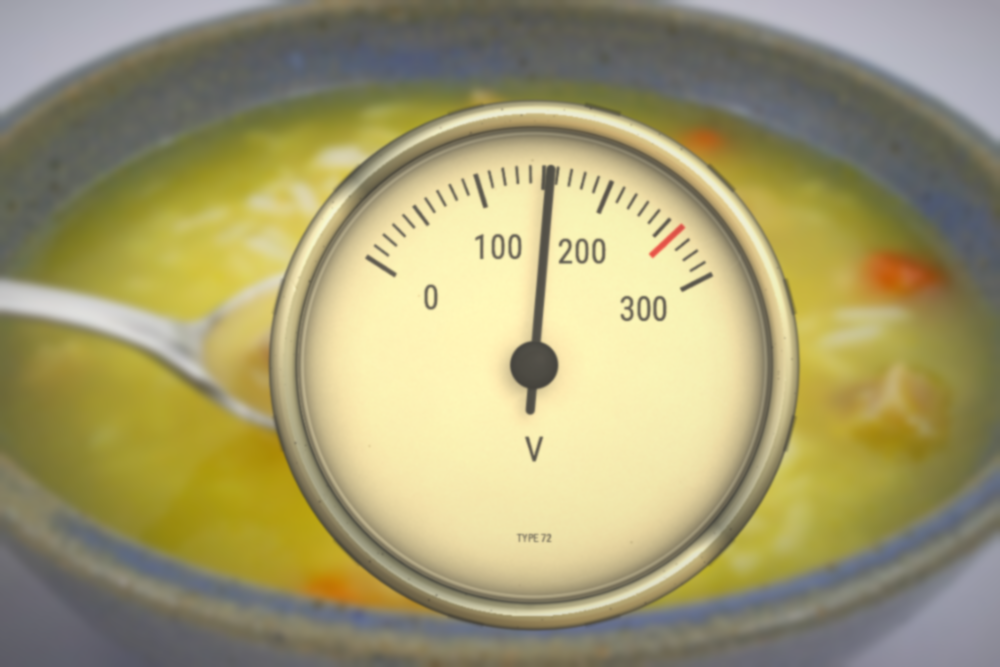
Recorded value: V 155
